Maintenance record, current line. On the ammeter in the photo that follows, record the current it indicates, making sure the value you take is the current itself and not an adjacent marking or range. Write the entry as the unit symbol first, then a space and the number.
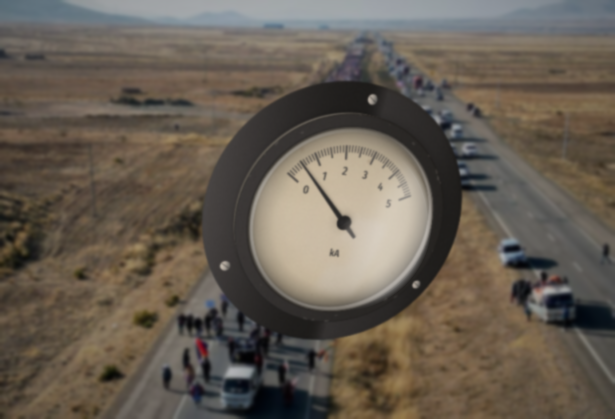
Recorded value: kA 0.5
